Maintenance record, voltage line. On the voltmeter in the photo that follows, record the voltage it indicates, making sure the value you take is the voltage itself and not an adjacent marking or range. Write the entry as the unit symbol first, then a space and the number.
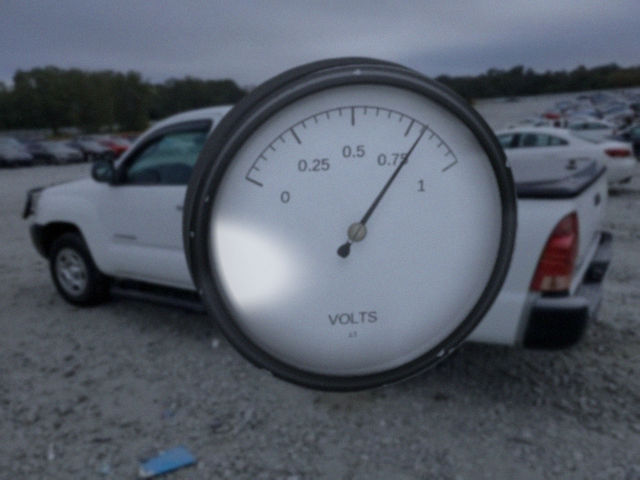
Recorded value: V 0.8
